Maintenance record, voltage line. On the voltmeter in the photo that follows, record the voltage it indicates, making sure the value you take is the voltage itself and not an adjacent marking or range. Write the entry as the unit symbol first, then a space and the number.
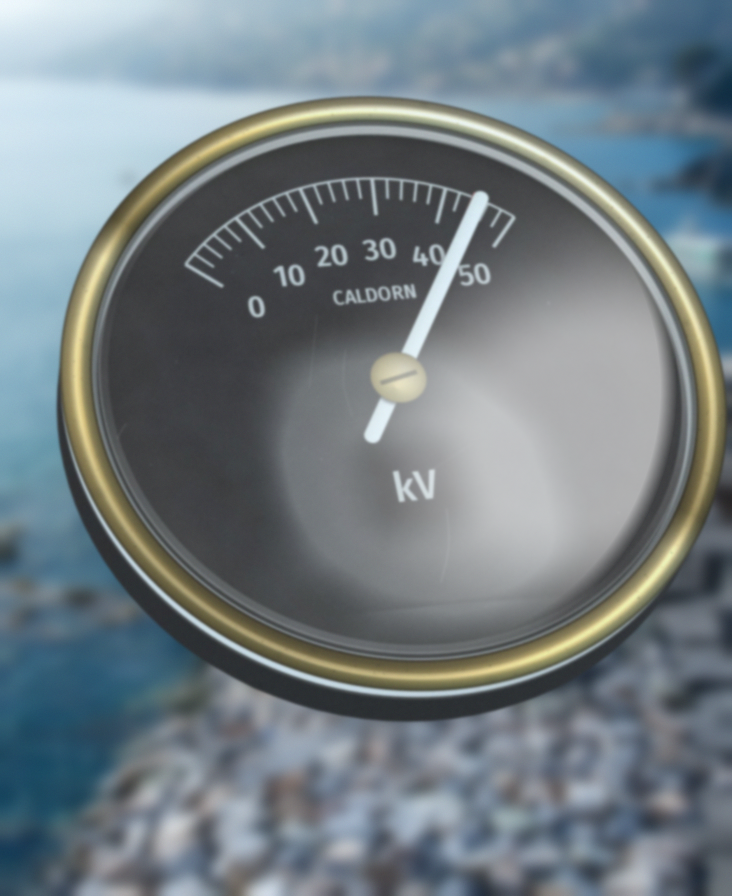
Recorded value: kV 45
